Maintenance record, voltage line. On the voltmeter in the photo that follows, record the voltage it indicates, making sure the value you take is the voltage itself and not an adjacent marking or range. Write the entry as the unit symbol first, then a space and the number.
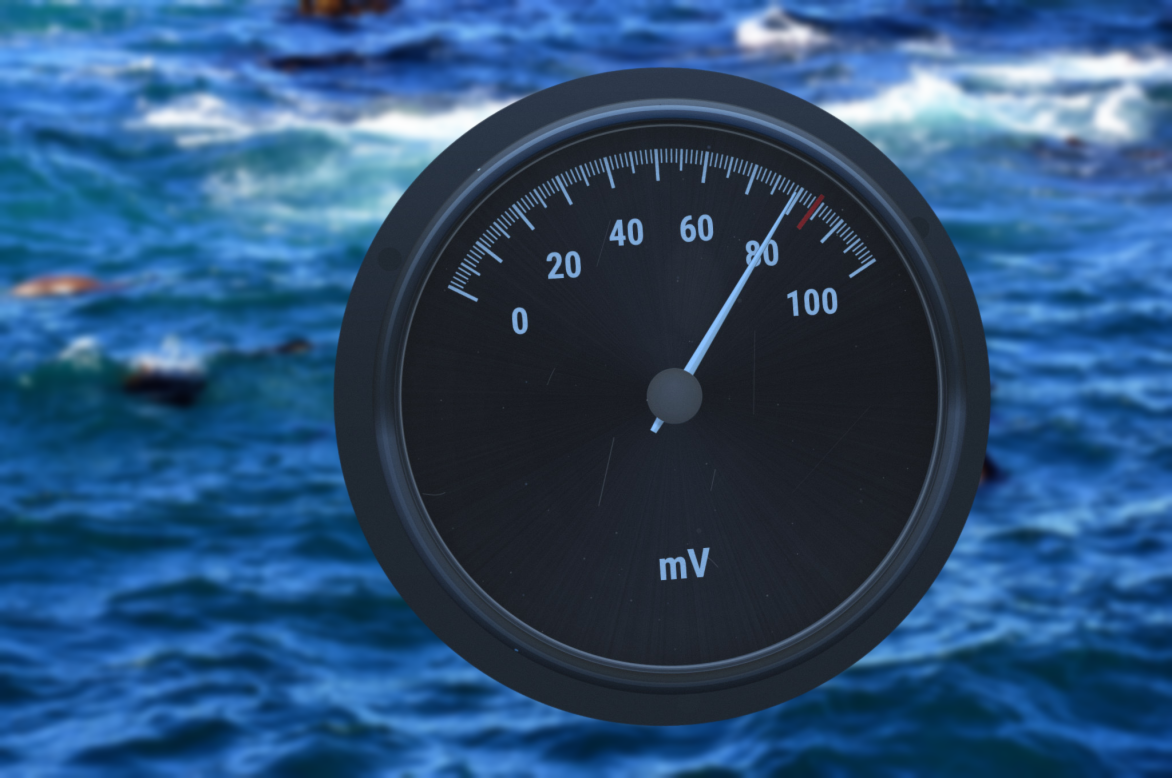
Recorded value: mV 79
